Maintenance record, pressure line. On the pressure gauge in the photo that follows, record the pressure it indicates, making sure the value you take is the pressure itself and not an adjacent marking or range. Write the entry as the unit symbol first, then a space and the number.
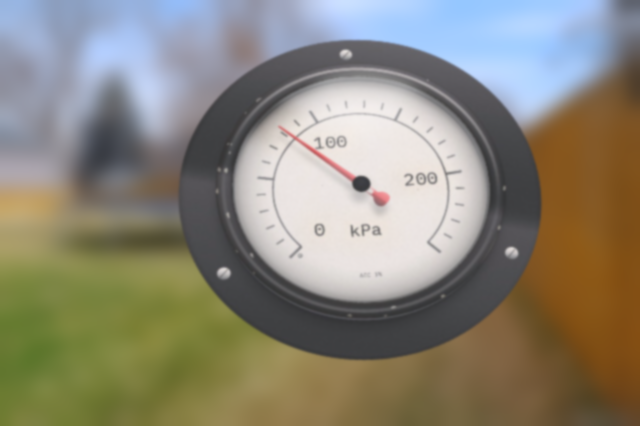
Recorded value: kPa 80
